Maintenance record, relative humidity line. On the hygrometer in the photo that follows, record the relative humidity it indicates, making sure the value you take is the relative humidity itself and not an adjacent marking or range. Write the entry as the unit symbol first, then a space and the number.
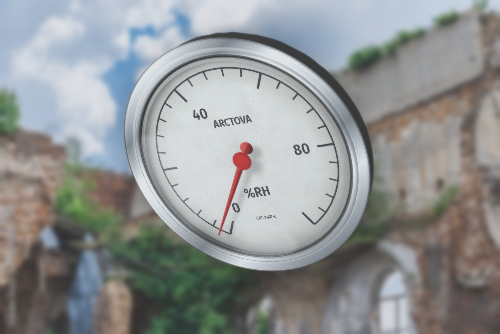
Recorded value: % 2
